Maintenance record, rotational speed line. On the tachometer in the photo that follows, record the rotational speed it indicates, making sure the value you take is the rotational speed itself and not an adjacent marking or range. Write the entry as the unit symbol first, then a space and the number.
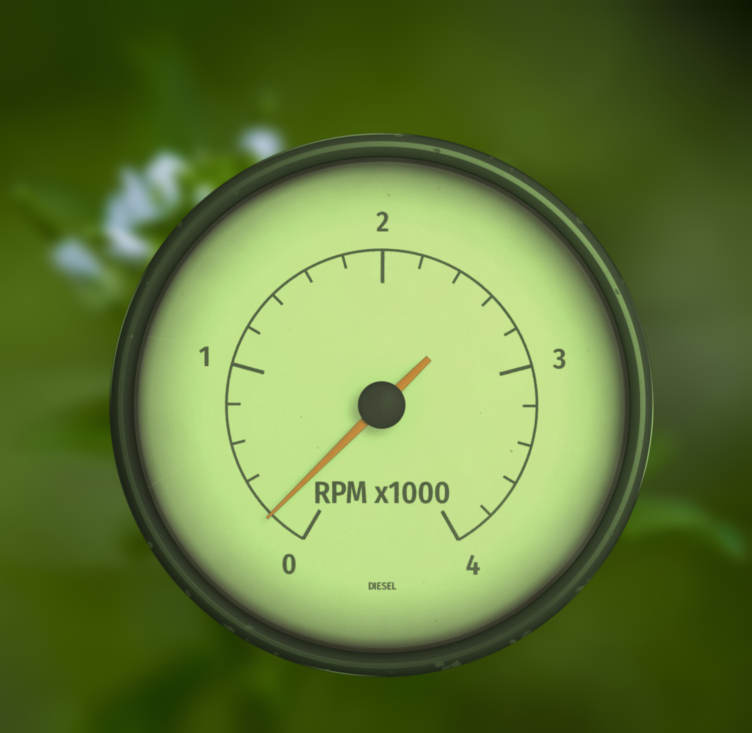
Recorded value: rpm 200
